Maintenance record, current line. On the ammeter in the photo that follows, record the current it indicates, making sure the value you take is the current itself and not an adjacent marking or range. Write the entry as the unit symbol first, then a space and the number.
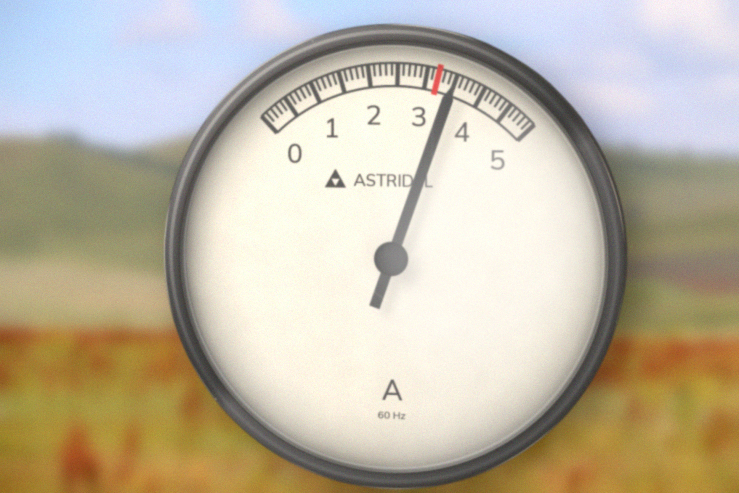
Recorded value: A 3.5
